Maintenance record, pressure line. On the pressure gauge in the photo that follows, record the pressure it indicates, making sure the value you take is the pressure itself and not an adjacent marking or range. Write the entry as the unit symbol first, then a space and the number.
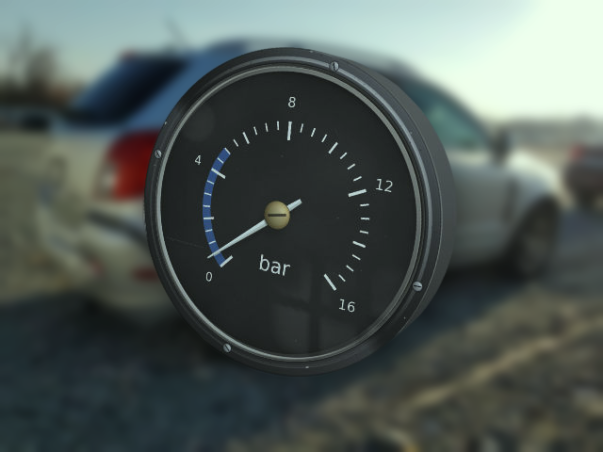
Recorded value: bar 0.5
